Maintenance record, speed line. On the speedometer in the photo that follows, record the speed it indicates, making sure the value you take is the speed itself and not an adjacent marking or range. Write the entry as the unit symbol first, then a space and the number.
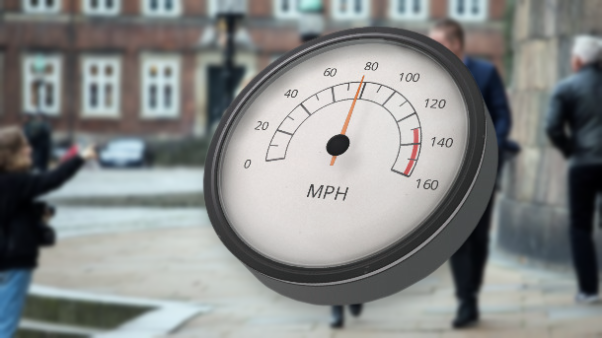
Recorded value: mph 80
